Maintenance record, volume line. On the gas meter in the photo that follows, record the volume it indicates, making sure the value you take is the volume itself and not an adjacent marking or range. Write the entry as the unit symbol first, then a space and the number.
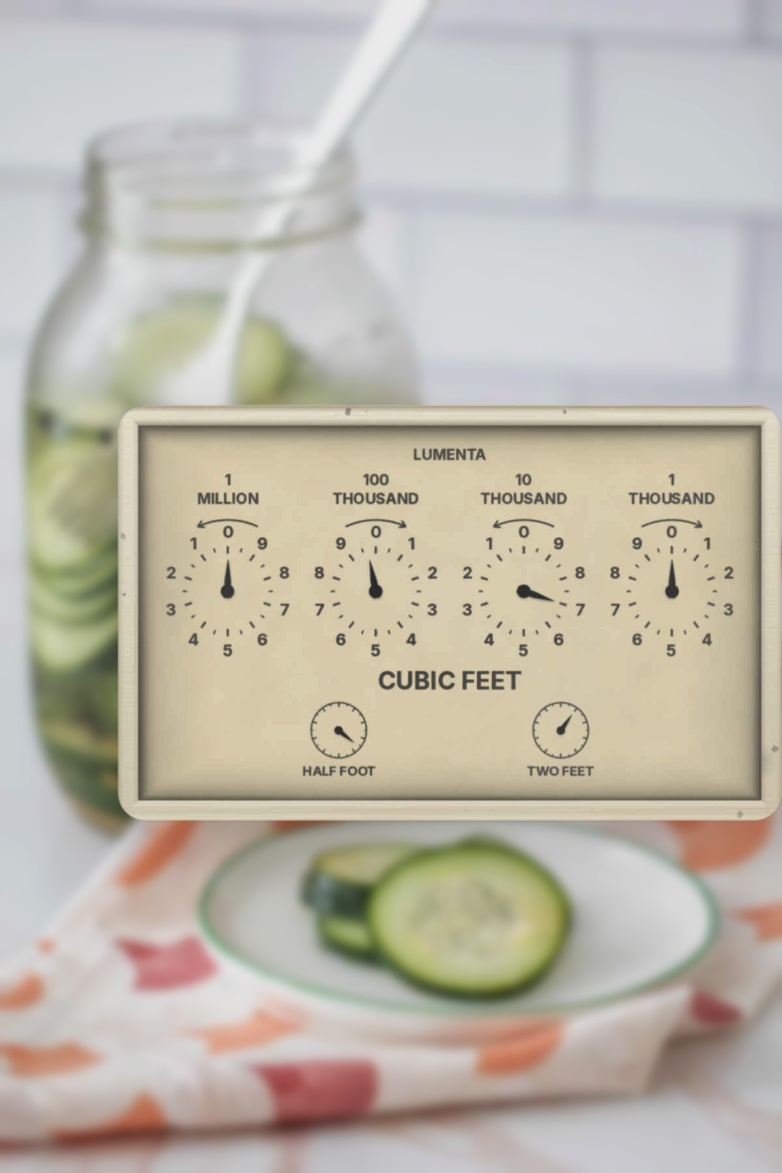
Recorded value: ft³ 997000
